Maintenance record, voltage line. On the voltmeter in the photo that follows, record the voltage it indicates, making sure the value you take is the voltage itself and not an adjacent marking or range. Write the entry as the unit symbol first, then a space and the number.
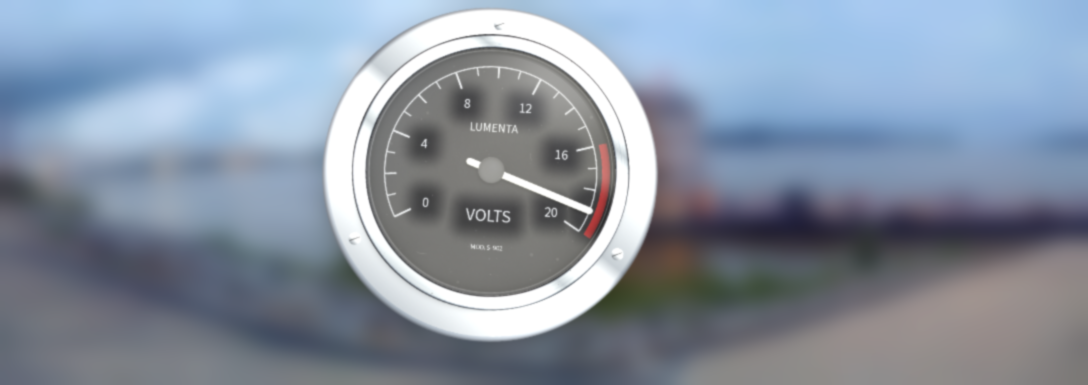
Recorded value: V 19
